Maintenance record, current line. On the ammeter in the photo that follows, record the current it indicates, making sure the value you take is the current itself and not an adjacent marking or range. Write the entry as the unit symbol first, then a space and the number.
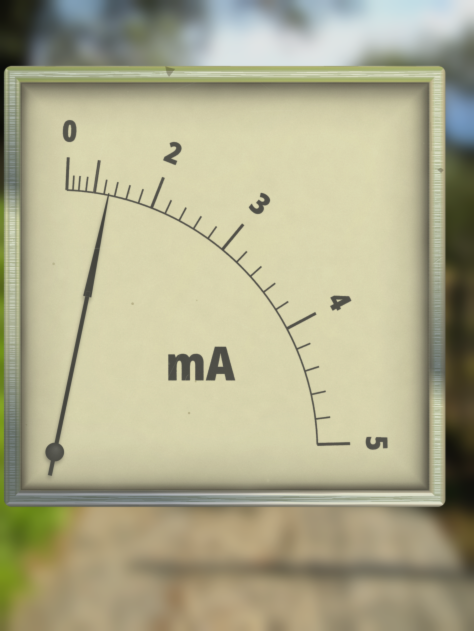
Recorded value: mA 1.3
